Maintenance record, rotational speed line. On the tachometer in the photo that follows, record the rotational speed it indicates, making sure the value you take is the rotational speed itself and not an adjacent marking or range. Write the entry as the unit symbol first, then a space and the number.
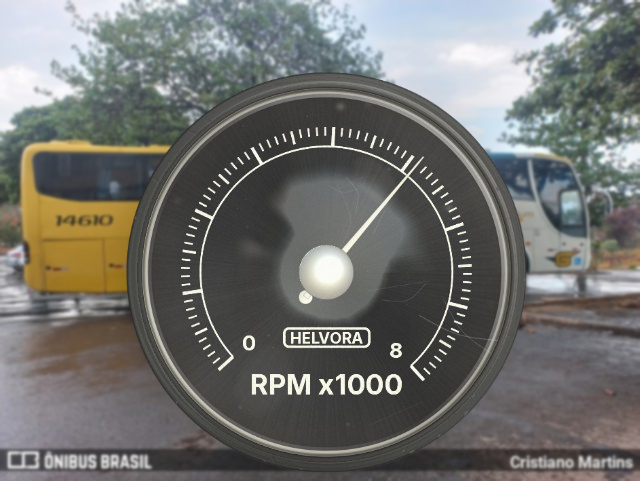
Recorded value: rpm 5100
